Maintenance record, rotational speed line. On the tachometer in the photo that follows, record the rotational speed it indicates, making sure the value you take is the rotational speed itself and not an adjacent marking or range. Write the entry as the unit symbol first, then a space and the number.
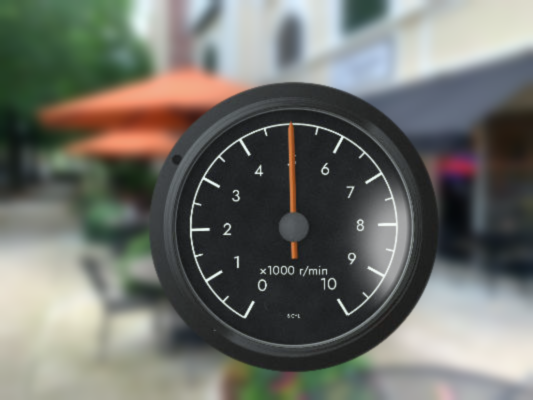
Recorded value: rpm 5000
